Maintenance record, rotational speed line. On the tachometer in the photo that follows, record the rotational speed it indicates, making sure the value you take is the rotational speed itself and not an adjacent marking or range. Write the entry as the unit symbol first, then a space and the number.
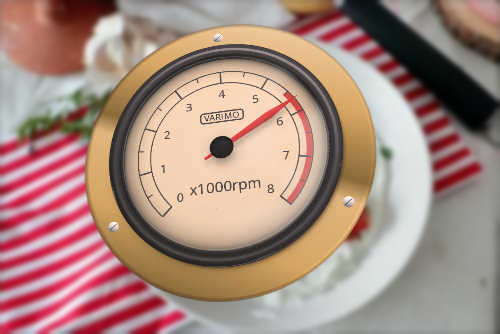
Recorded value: rpm 5750
